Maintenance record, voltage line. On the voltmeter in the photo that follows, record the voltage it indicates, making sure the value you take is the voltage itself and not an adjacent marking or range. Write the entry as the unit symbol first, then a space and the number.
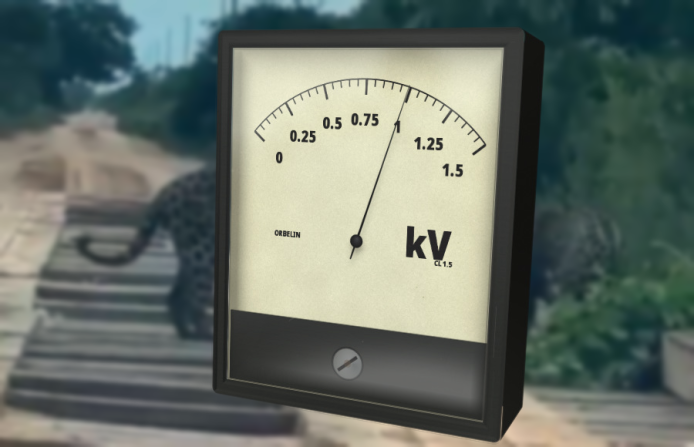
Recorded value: kV 1
